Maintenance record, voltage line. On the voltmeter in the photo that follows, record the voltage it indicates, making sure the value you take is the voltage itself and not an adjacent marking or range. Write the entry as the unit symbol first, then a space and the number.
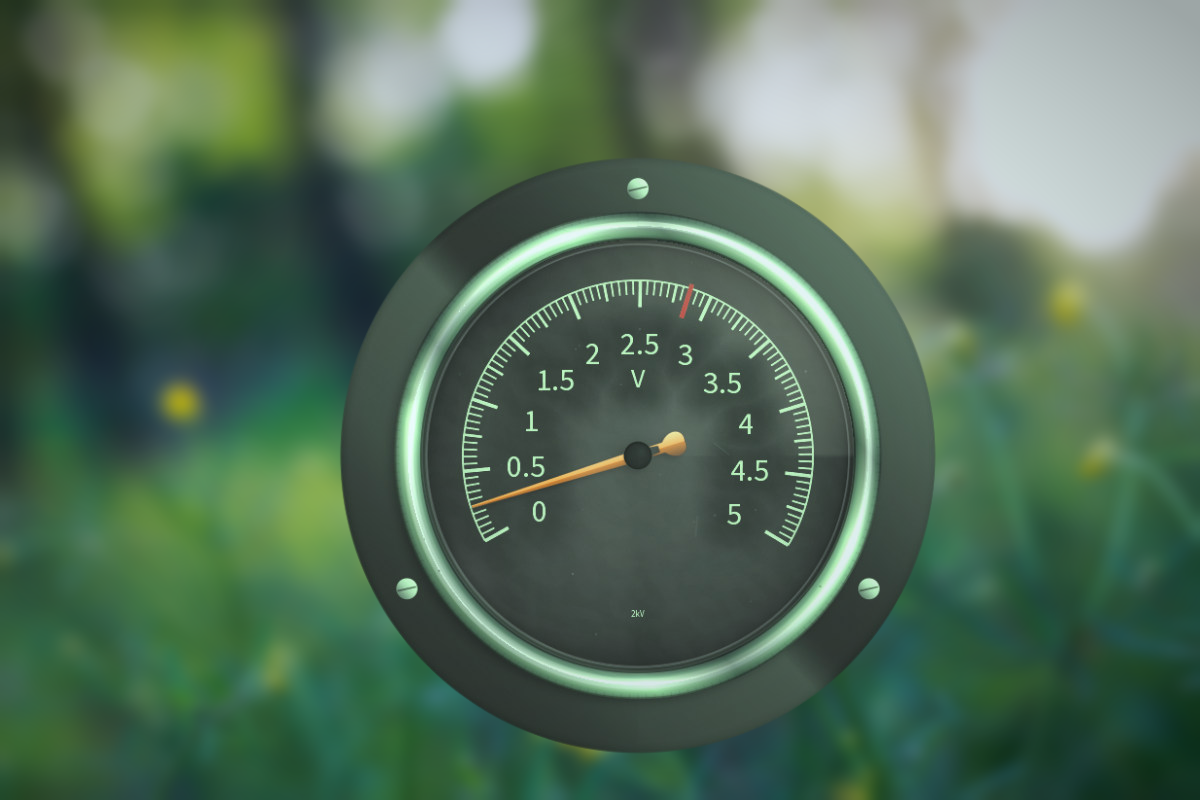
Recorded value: V 0.25
